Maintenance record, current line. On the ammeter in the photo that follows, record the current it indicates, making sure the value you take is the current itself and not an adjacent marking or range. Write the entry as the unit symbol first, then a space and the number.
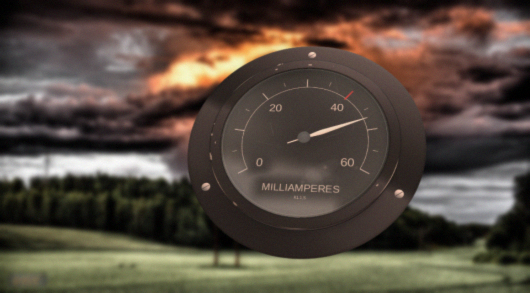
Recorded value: mA 47.5
